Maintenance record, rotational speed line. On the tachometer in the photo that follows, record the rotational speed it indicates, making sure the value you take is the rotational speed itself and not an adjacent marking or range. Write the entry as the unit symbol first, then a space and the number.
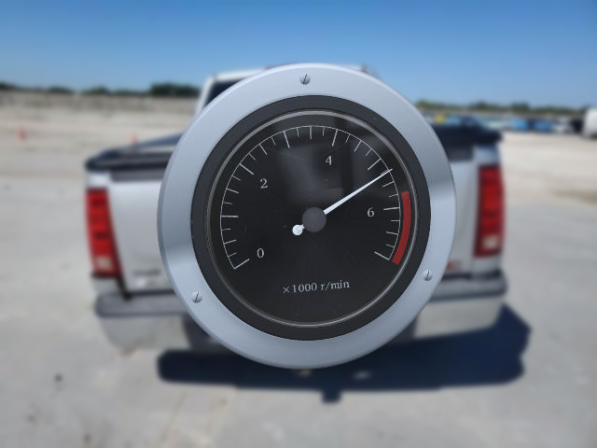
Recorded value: rpm 5250
